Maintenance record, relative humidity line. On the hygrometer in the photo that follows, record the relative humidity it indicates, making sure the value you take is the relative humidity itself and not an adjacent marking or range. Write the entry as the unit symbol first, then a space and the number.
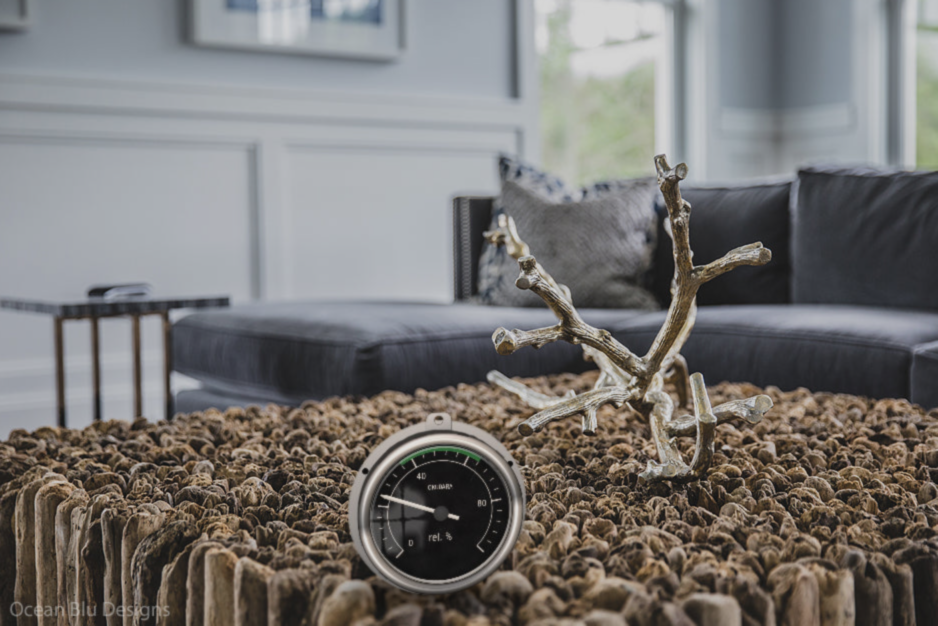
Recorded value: % 24
